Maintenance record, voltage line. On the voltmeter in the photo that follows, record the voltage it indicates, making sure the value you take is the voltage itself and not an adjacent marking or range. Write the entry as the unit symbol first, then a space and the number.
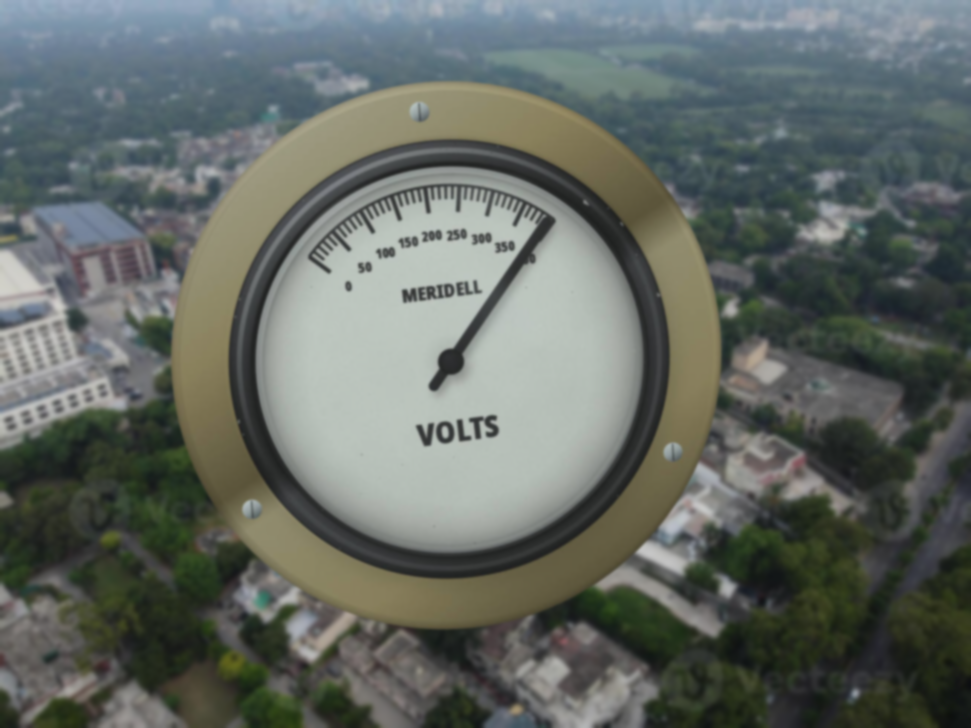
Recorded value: V 390
